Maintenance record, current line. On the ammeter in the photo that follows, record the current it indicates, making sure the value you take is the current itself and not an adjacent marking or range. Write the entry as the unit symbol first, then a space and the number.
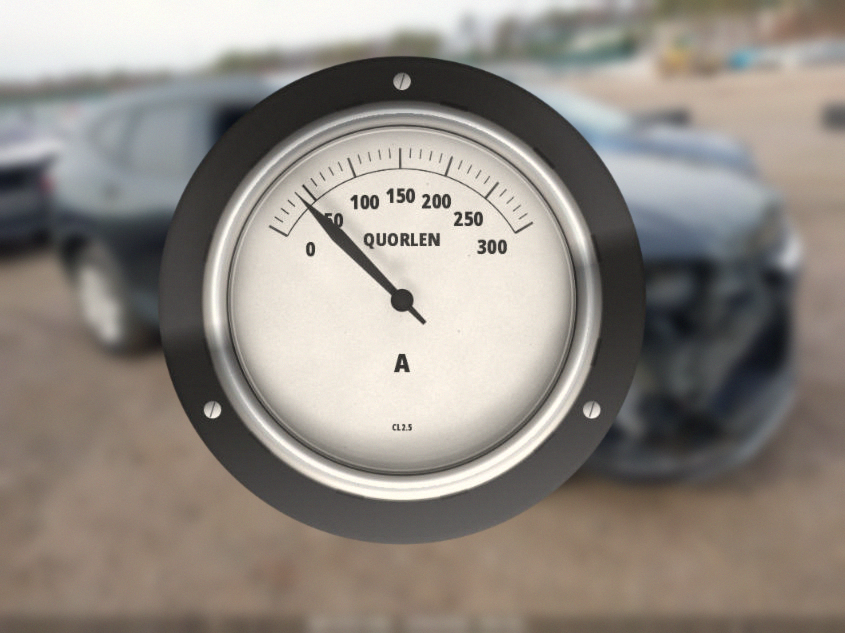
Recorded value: A 40
